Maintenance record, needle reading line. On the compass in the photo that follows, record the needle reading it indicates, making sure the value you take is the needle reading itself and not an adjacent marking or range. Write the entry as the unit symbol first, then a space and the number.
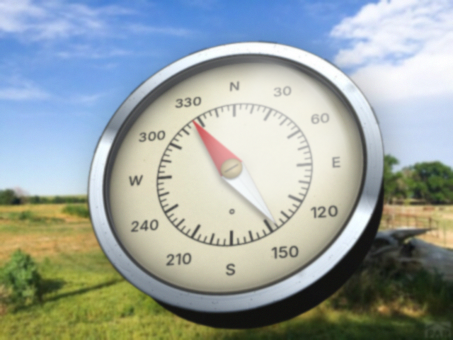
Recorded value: ° 325
